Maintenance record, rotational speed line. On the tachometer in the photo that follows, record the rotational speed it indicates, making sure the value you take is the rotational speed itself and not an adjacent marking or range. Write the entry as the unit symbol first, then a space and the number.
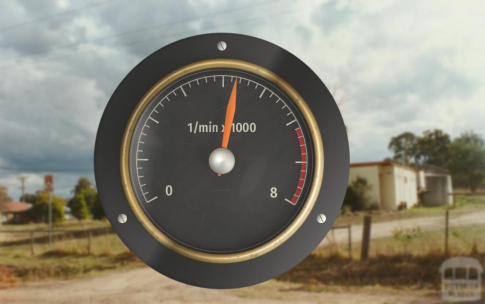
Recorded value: rpm 4300
